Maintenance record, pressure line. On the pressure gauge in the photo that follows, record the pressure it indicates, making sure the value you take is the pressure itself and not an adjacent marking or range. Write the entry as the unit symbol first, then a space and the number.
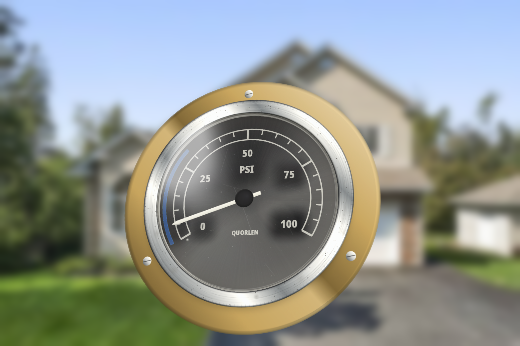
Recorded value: psi 5
